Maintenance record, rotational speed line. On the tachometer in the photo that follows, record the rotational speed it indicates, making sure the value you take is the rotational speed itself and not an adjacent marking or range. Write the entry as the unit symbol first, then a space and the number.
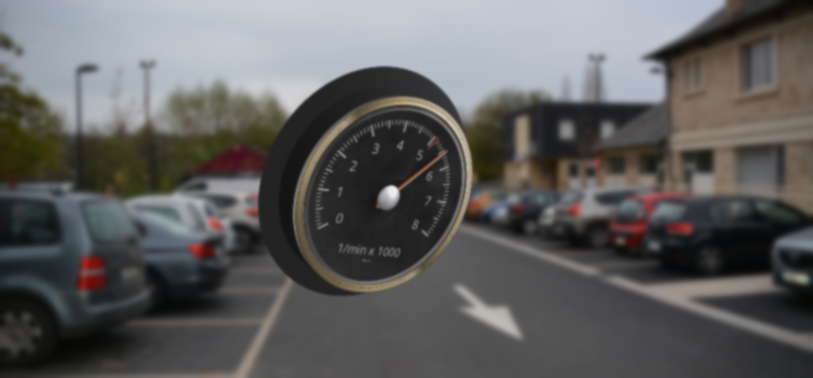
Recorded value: rpm 5500
